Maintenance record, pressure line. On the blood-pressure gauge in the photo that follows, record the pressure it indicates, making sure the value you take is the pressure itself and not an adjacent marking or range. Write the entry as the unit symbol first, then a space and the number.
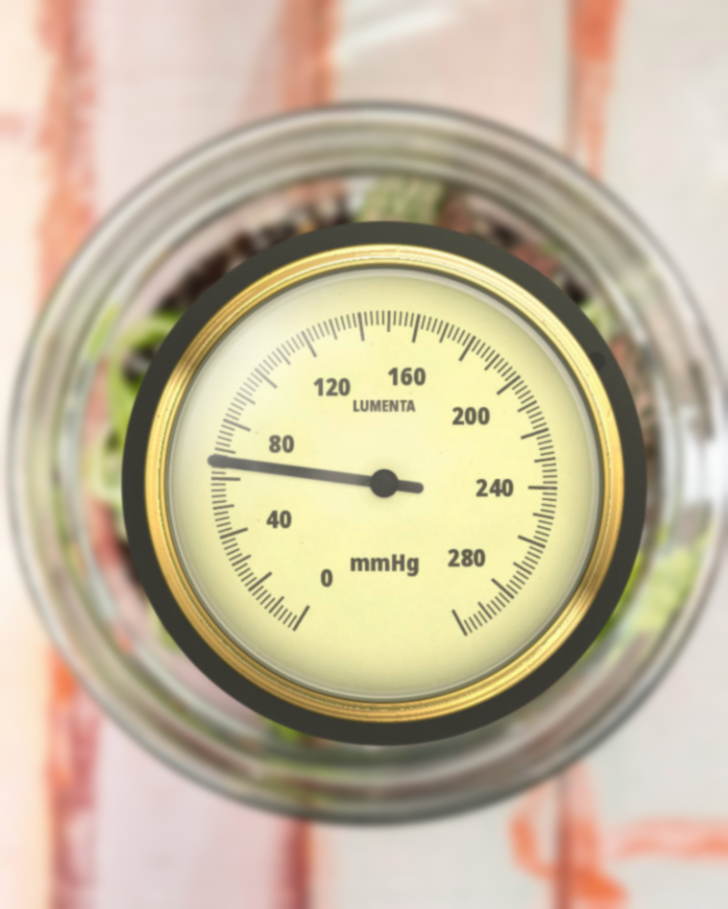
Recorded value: mmHg 66
